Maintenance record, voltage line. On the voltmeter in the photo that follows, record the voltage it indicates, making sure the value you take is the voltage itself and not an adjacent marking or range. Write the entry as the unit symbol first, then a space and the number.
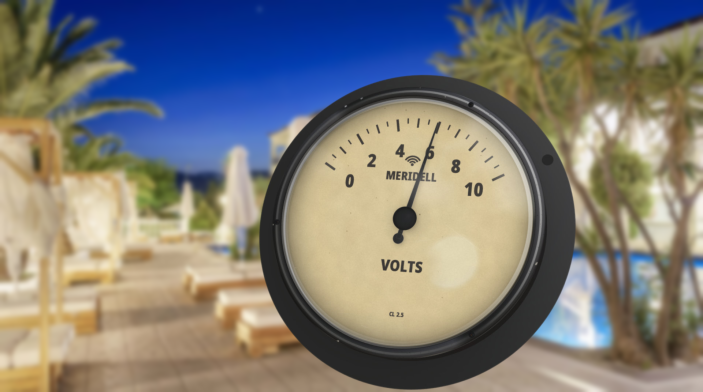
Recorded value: V 6
